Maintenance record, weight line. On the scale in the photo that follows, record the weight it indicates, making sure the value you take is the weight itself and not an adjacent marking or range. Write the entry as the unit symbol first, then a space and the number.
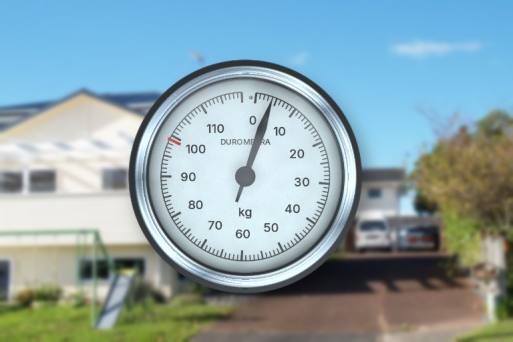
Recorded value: kg 4
